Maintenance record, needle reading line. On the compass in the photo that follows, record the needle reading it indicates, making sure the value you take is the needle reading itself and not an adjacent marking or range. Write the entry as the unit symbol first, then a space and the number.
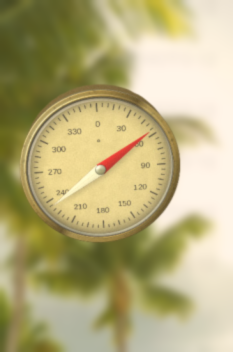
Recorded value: ° 55
